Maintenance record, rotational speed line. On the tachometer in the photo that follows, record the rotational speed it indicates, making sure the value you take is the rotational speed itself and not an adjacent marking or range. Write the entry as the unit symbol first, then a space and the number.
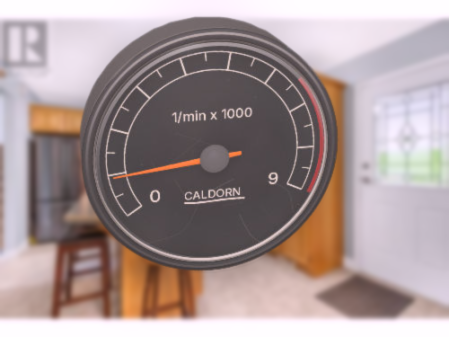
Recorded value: rpm 1000
